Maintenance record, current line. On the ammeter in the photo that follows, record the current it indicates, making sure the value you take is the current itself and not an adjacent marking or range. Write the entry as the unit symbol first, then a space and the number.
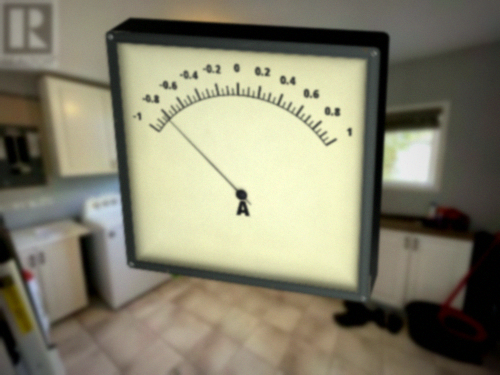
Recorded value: A -0.8
